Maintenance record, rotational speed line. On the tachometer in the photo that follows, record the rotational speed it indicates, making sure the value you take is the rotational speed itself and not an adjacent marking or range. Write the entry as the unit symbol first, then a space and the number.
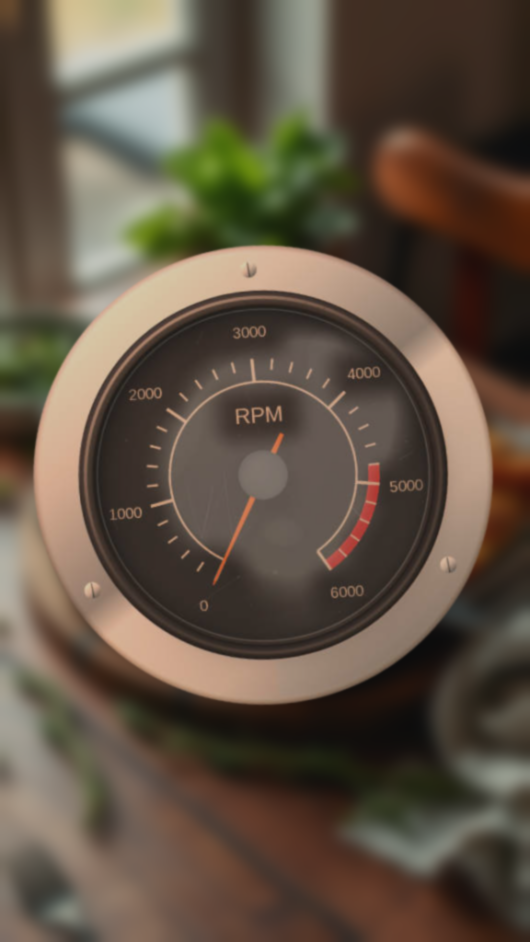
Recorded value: rpm 0
